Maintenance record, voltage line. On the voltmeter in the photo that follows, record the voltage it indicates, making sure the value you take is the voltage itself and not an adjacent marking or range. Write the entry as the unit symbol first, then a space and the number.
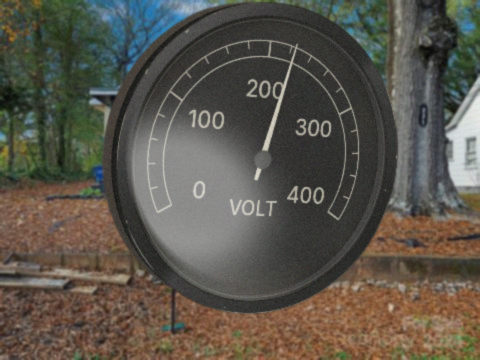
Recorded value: V 220
